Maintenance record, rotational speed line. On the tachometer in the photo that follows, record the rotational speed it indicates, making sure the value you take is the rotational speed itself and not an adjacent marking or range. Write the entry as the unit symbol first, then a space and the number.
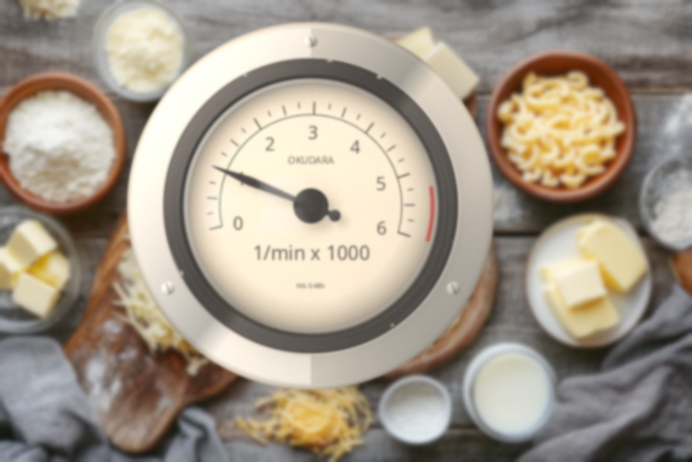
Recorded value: rpm 1000
